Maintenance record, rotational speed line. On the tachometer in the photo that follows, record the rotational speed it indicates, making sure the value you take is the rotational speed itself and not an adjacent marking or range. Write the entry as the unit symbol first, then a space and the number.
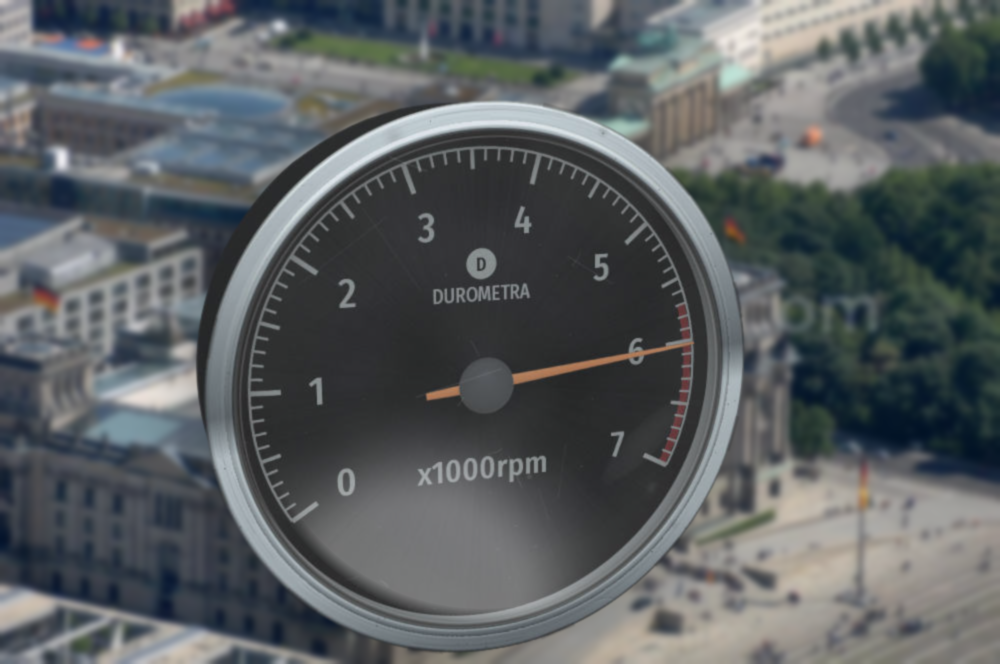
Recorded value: rpm 6000
